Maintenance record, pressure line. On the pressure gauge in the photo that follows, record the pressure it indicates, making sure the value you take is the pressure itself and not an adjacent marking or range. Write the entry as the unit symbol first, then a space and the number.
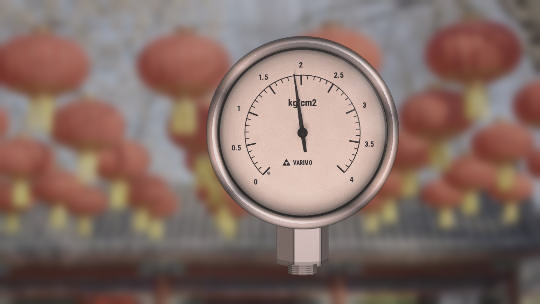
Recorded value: kg/cm² 1.9
